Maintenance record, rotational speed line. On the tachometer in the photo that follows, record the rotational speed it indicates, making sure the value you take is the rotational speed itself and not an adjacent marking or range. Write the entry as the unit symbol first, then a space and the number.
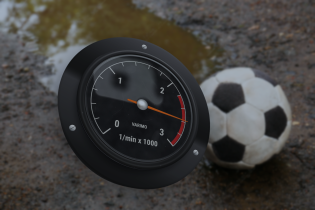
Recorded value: rpm 2600
